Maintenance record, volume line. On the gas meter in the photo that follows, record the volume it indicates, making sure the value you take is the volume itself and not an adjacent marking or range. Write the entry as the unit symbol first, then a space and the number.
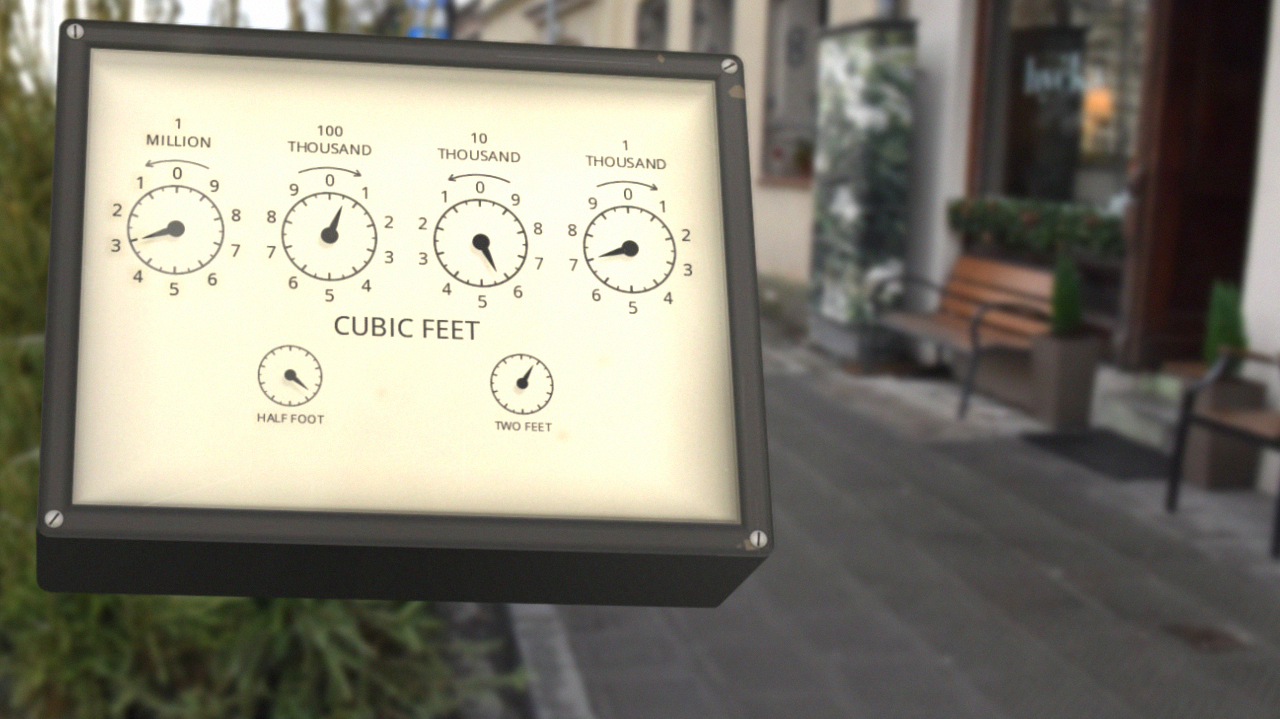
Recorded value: ft³ 305700
